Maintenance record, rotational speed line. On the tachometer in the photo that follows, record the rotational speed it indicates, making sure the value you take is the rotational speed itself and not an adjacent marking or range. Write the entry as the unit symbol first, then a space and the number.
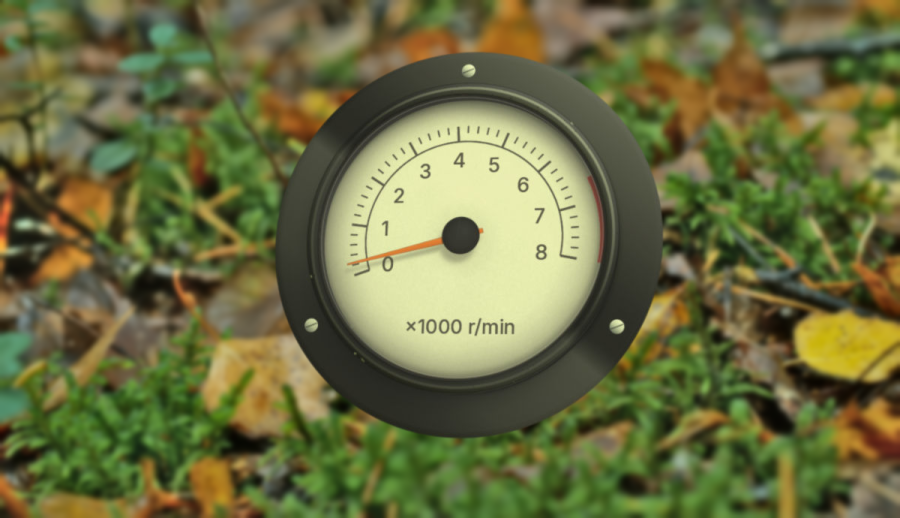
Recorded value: rpm 200
